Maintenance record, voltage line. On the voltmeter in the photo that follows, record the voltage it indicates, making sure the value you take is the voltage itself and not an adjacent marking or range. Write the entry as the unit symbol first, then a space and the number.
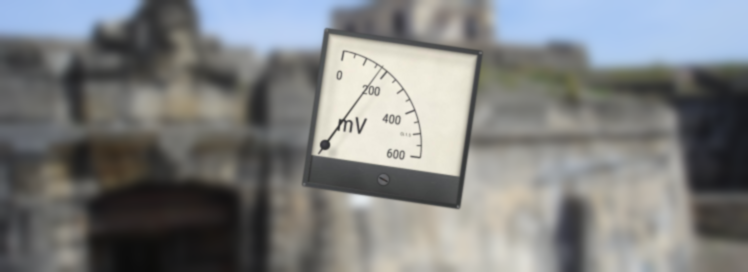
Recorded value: mV 175
